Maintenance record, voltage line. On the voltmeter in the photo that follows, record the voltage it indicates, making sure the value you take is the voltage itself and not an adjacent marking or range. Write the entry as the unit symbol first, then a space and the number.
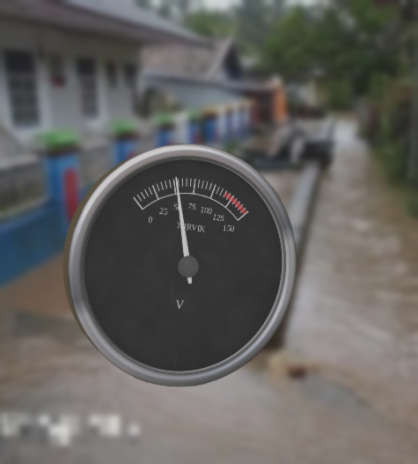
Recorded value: V 50
